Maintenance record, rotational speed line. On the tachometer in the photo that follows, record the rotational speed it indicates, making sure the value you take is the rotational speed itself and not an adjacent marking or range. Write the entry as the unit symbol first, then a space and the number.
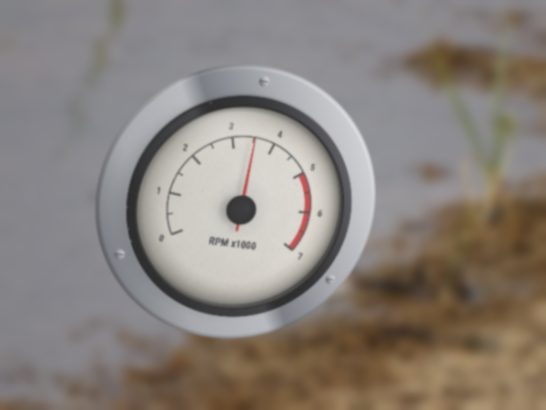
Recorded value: rpm 3500
